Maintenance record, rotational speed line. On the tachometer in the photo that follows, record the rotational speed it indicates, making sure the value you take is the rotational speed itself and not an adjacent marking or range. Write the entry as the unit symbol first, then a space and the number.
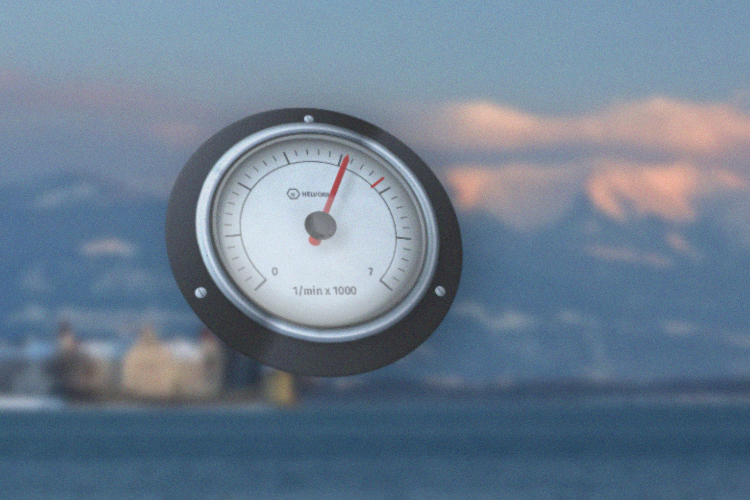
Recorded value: rpm 4100
